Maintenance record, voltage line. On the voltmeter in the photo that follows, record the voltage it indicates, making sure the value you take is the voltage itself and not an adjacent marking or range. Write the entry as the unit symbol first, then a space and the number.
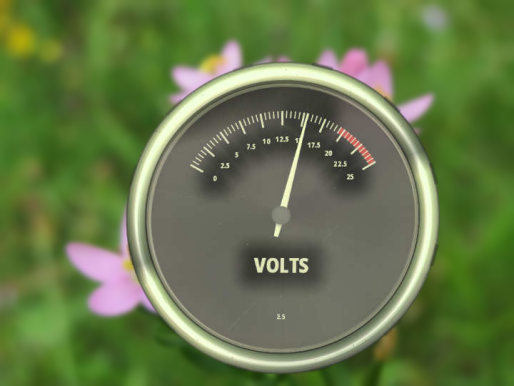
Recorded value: V 15.5
